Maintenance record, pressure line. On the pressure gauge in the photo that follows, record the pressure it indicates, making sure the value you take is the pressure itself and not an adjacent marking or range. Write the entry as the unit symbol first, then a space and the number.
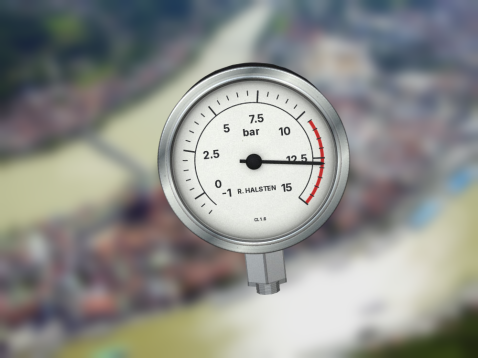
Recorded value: bar 12.75
